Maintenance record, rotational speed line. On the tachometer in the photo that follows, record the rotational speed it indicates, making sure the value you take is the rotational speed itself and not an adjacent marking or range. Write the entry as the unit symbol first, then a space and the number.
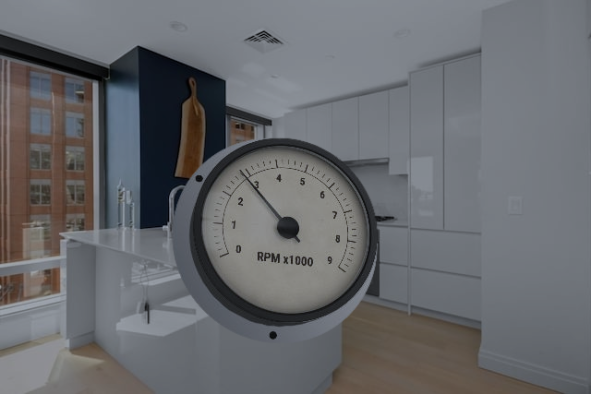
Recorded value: rpm 2800
